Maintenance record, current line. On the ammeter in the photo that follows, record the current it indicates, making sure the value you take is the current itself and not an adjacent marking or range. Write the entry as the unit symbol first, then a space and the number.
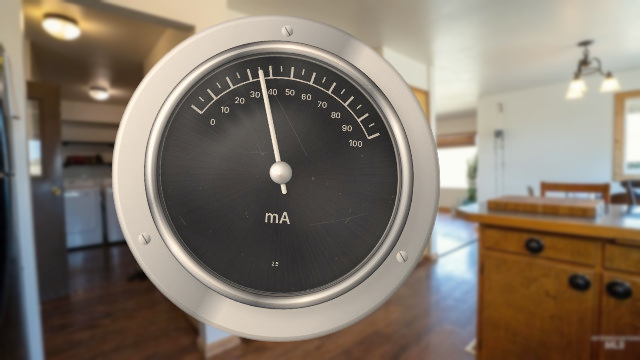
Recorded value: mA 35
